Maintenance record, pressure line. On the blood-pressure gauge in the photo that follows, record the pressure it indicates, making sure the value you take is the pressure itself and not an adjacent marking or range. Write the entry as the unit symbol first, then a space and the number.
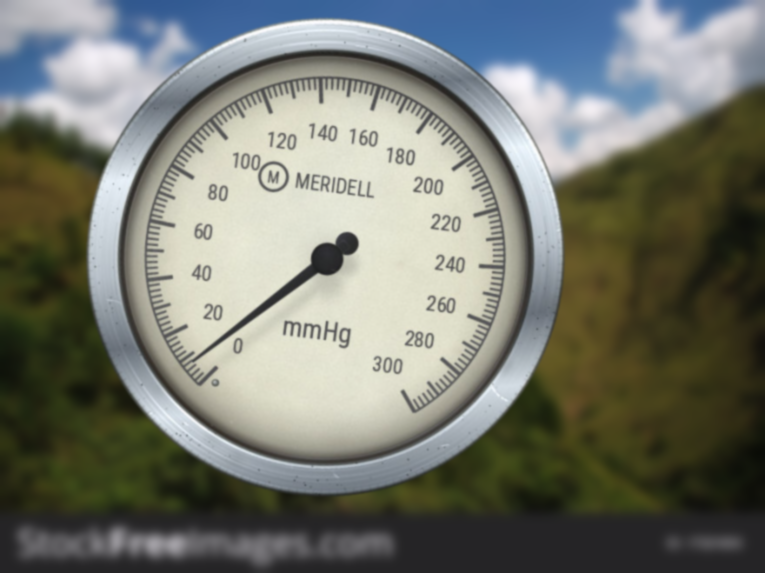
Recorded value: mmHg 8
